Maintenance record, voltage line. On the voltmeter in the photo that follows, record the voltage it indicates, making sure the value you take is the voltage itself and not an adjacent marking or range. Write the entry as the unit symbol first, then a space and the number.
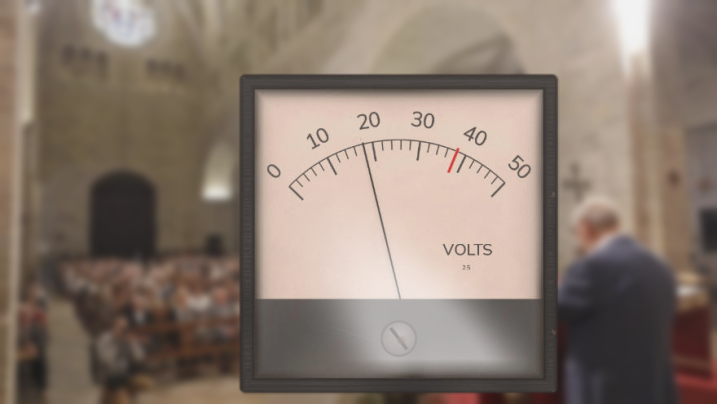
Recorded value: V 18
